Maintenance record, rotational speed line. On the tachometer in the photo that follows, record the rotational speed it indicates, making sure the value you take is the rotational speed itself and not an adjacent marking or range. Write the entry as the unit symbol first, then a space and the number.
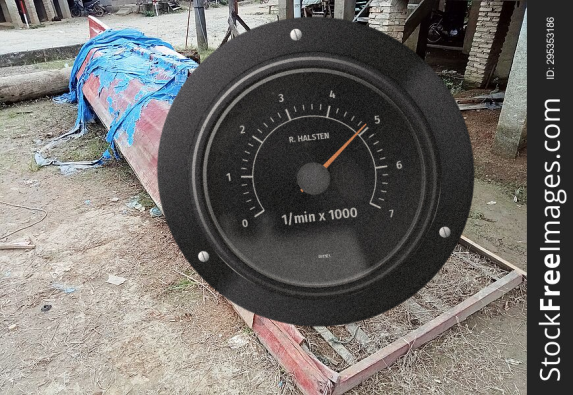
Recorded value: rpm 4900
